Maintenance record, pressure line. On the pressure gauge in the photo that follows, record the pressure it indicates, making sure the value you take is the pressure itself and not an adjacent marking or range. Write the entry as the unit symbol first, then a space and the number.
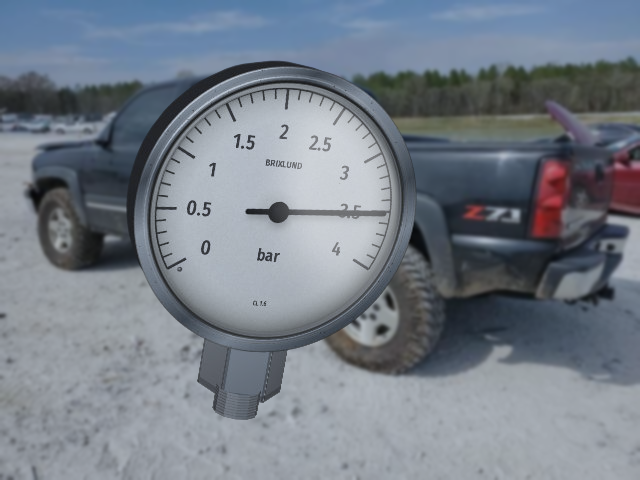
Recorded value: bar 3.5
